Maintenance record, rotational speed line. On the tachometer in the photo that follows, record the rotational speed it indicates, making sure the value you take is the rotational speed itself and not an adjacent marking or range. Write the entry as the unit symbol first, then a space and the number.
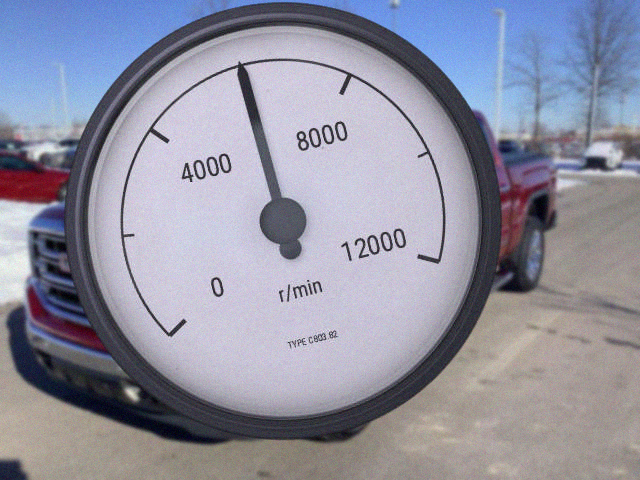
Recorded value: rpm 6000
